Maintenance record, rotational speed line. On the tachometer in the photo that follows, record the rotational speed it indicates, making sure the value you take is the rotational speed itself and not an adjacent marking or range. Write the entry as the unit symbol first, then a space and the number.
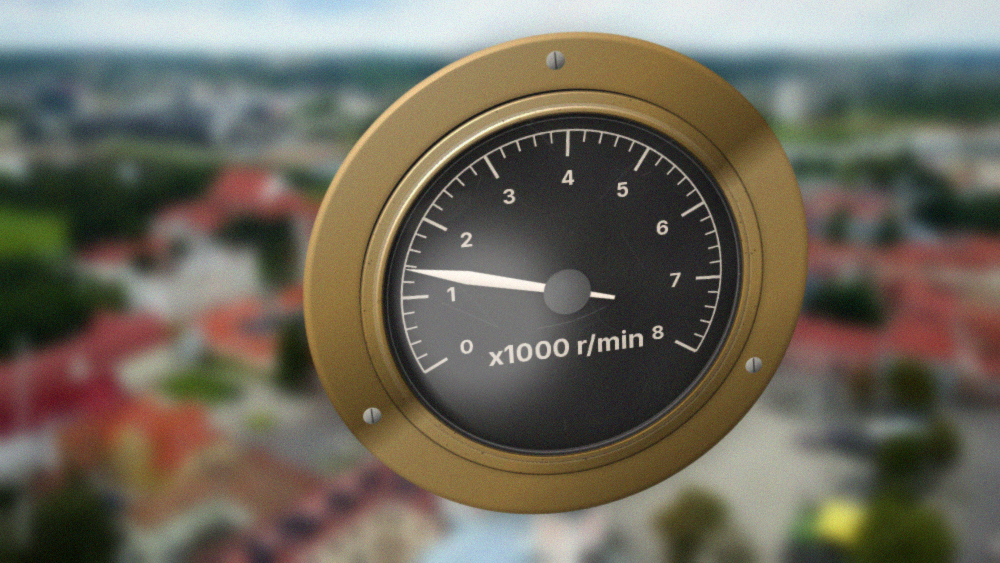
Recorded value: rpm 1400
